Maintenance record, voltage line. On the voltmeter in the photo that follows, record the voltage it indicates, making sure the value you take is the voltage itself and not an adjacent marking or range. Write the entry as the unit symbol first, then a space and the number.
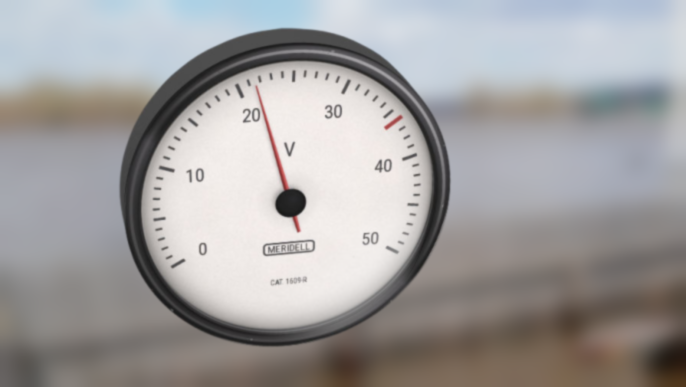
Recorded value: V 21.5
